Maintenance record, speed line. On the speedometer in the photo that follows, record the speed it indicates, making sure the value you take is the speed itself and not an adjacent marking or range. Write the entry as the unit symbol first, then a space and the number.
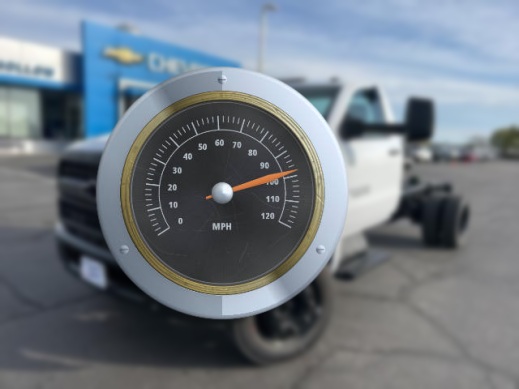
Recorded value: mph 98
